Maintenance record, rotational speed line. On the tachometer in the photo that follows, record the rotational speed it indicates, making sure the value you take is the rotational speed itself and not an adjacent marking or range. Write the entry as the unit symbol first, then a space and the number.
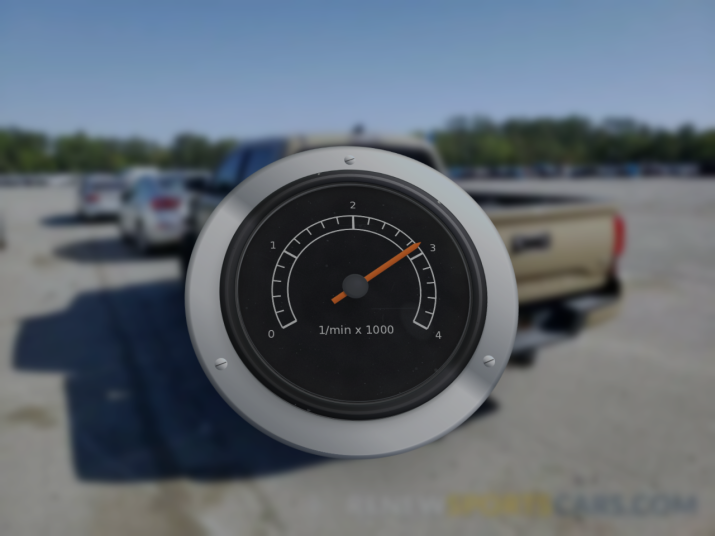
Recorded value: rpm 2900
